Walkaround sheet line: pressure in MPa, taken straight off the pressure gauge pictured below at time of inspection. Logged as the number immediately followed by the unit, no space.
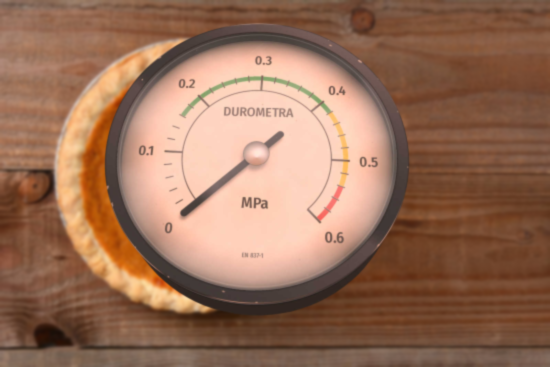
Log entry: 0MPa
